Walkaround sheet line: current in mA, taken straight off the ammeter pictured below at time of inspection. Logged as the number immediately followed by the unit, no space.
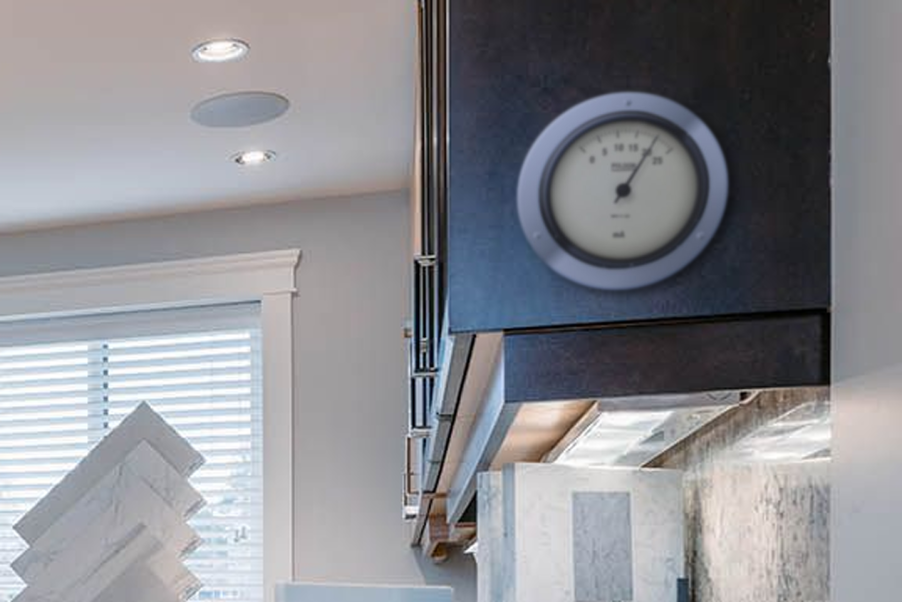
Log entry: 20mA
